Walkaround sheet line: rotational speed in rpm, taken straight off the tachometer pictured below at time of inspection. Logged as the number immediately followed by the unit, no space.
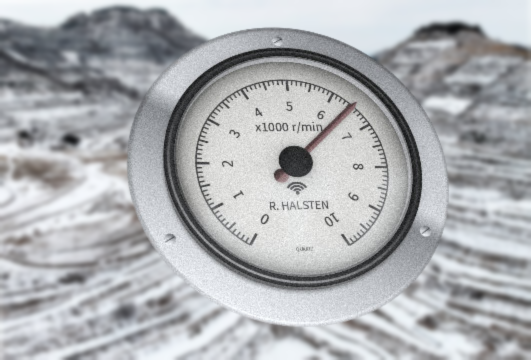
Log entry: 6500rpm
